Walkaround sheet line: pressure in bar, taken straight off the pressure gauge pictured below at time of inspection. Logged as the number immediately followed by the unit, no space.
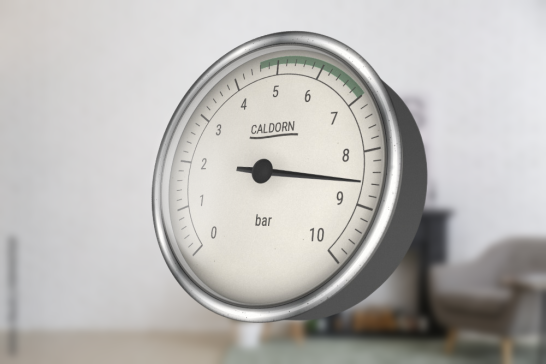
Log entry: 8.6bar
